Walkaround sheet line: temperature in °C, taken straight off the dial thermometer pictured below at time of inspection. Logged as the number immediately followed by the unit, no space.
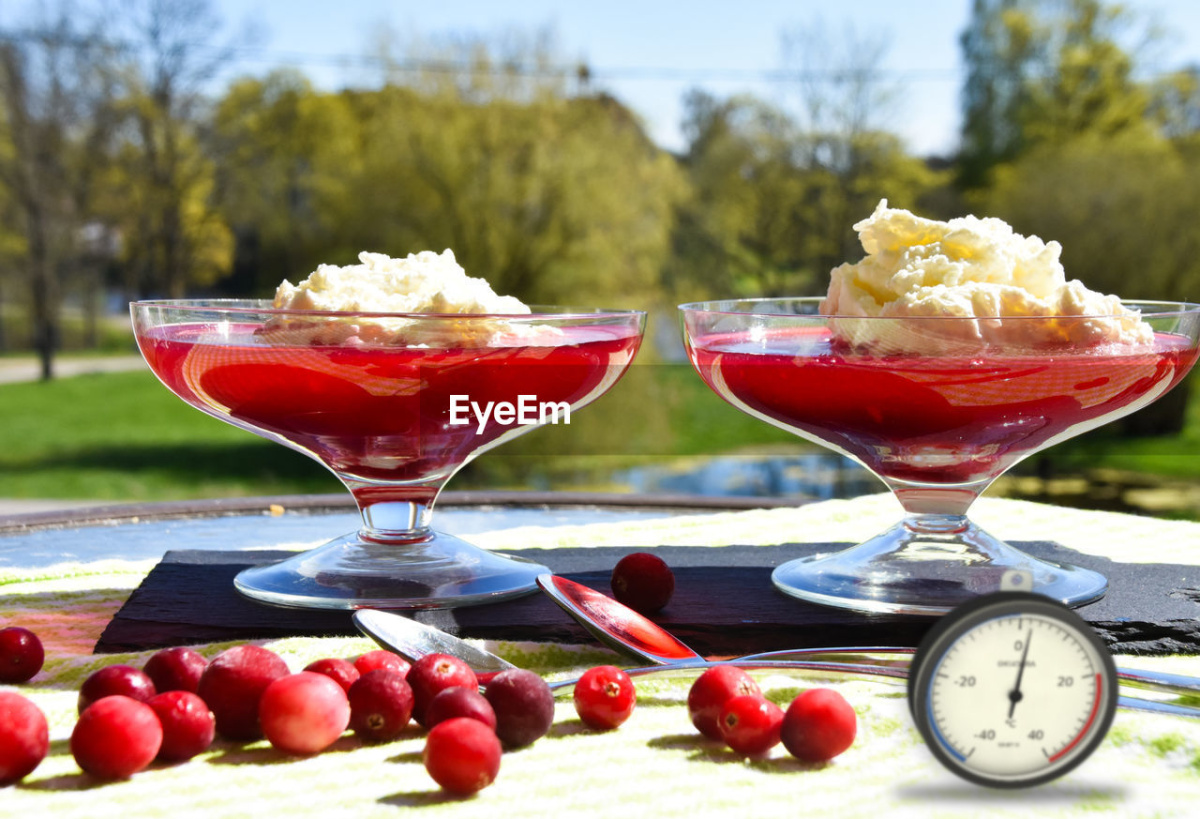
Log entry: 2°C
